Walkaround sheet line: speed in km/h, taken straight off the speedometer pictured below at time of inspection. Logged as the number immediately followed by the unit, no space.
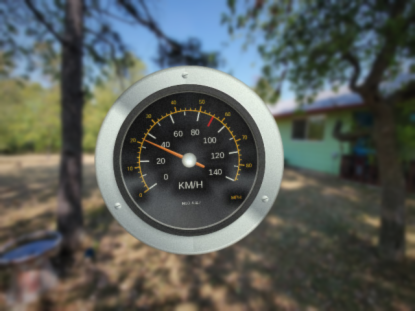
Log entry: 35km/h
